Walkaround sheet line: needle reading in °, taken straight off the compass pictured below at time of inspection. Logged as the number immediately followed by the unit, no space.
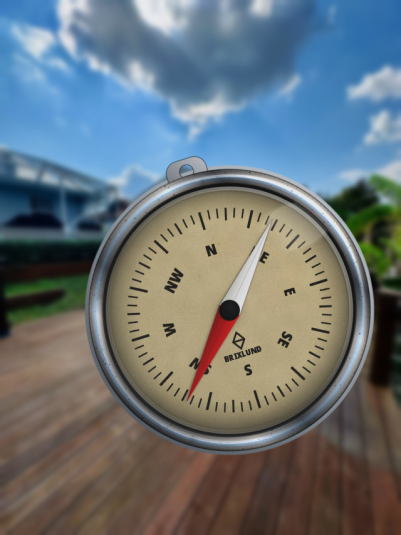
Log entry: 222.5°
